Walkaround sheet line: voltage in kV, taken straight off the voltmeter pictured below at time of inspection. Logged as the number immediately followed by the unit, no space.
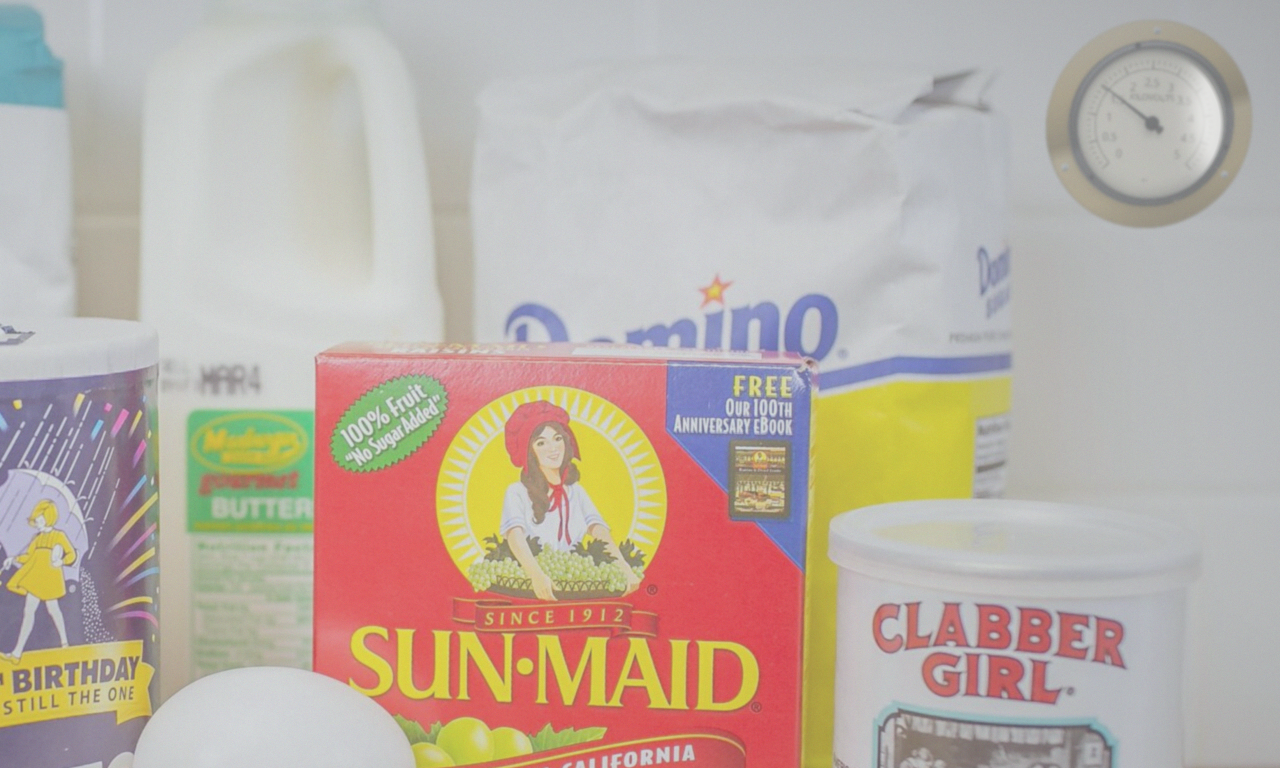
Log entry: 1.5kV
